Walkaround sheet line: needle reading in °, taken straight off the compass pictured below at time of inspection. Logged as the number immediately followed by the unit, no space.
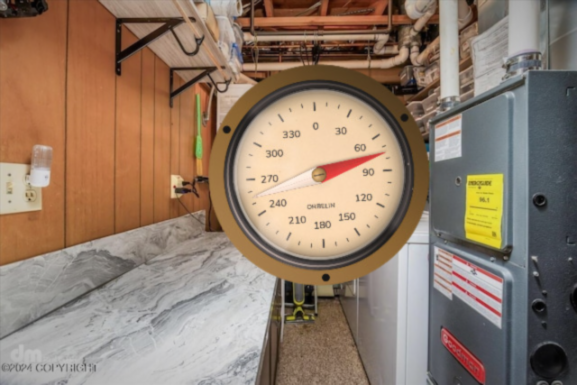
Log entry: 75°
